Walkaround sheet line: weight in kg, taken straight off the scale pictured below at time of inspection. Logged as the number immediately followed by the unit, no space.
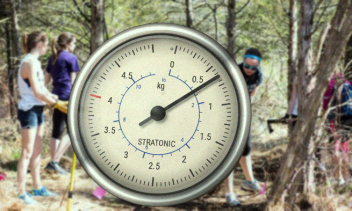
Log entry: 0.65kg
